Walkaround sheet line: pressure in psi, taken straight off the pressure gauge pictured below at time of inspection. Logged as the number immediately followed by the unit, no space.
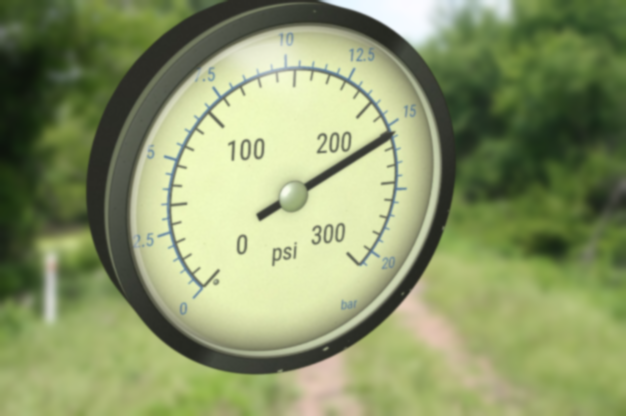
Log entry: 220psi
